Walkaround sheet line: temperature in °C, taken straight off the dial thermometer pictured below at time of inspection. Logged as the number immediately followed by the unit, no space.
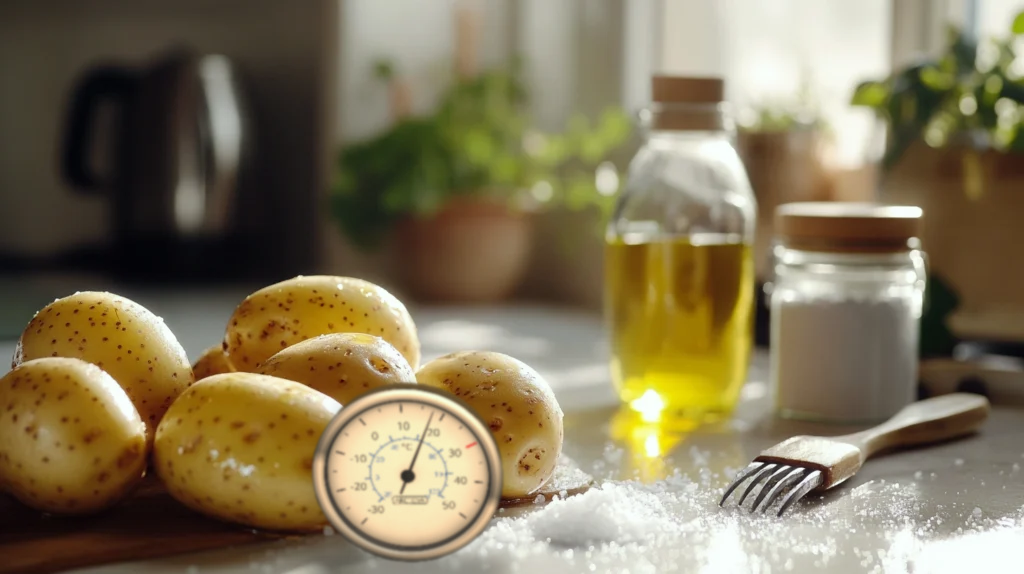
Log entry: 17.5°C
